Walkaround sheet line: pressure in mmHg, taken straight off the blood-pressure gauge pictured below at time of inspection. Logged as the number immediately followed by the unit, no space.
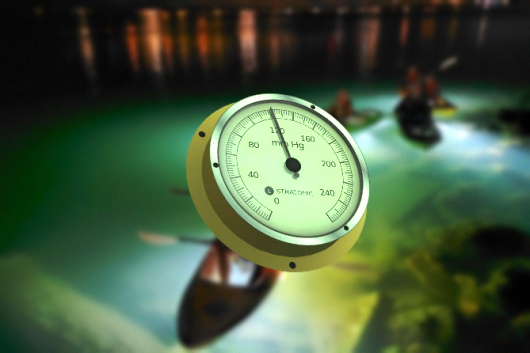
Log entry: 120mmHg
